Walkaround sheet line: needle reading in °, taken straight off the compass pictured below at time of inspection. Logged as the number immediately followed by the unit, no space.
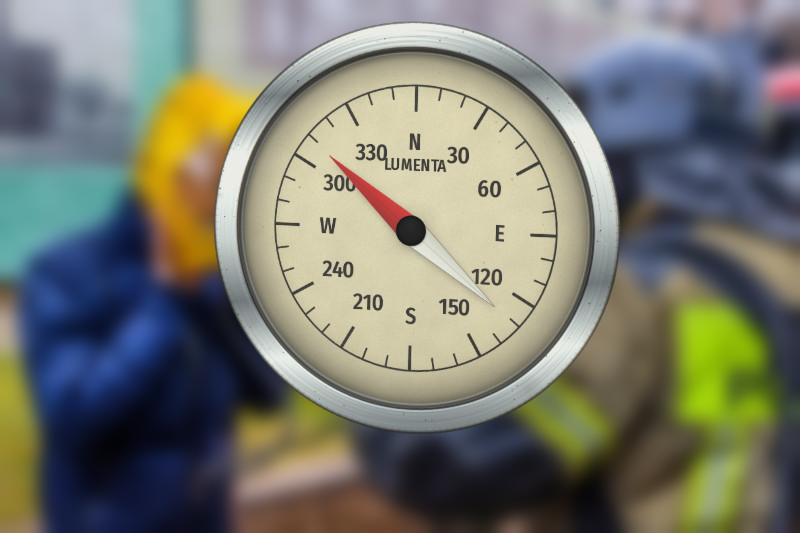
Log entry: 310°
